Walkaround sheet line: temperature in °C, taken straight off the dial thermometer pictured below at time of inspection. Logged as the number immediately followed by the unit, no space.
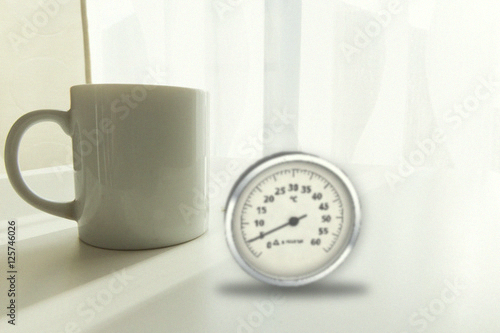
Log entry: 5°C
